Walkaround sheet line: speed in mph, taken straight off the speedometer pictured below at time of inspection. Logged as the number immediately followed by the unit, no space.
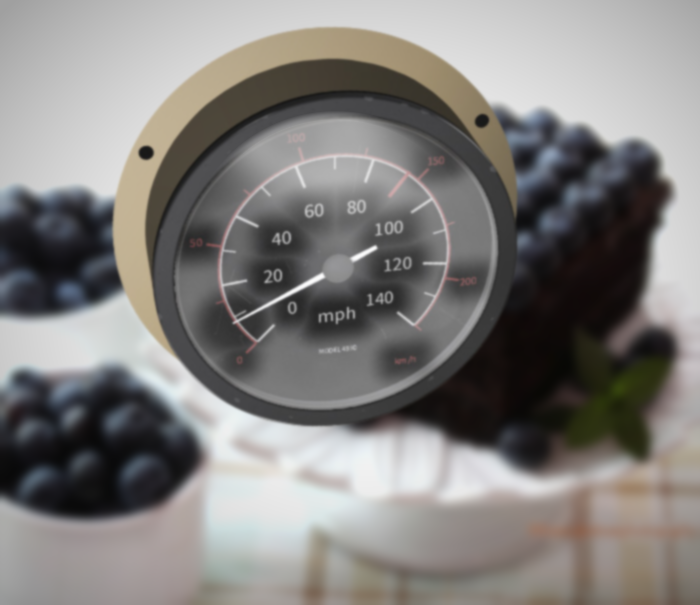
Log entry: 10mph
